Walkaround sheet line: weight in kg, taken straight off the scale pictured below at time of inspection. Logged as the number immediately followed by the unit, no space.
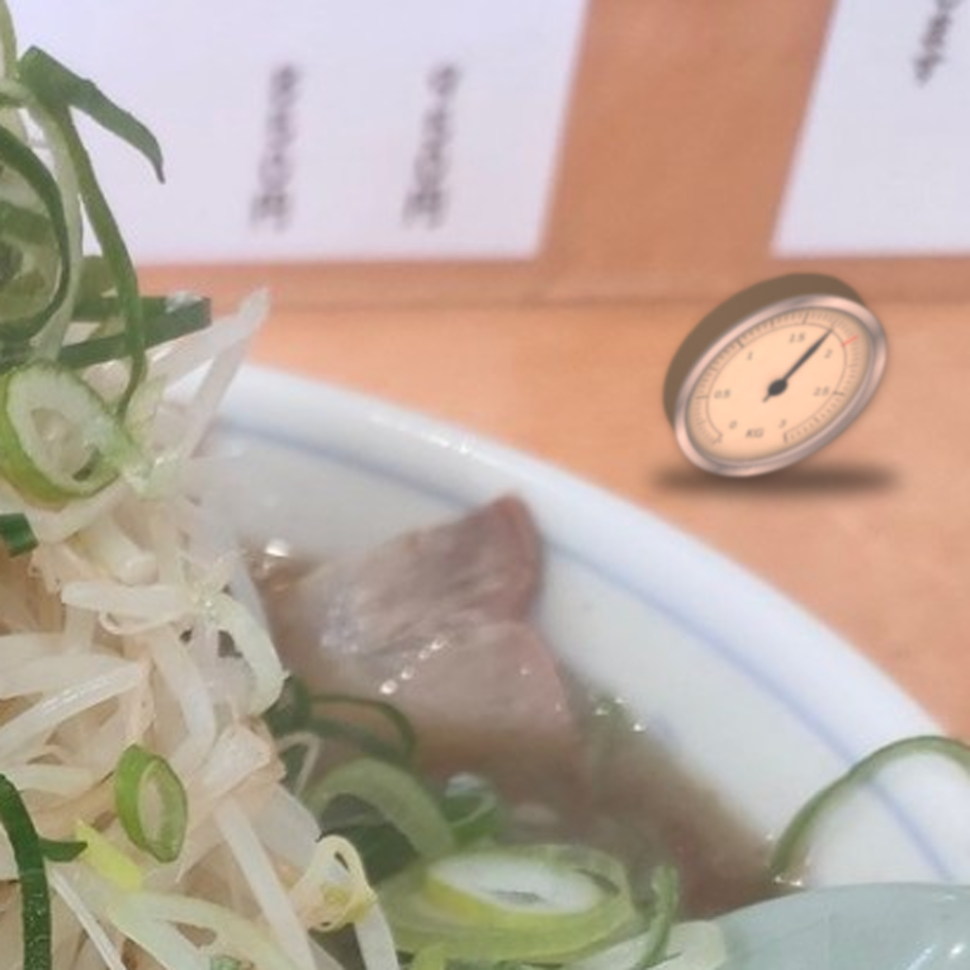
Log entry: 1.75kg
